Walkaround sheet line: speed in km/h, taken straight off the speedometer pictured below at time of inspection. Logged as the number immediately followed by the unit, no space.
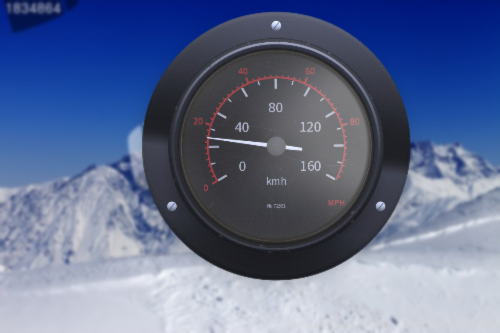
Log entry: 25km/h
